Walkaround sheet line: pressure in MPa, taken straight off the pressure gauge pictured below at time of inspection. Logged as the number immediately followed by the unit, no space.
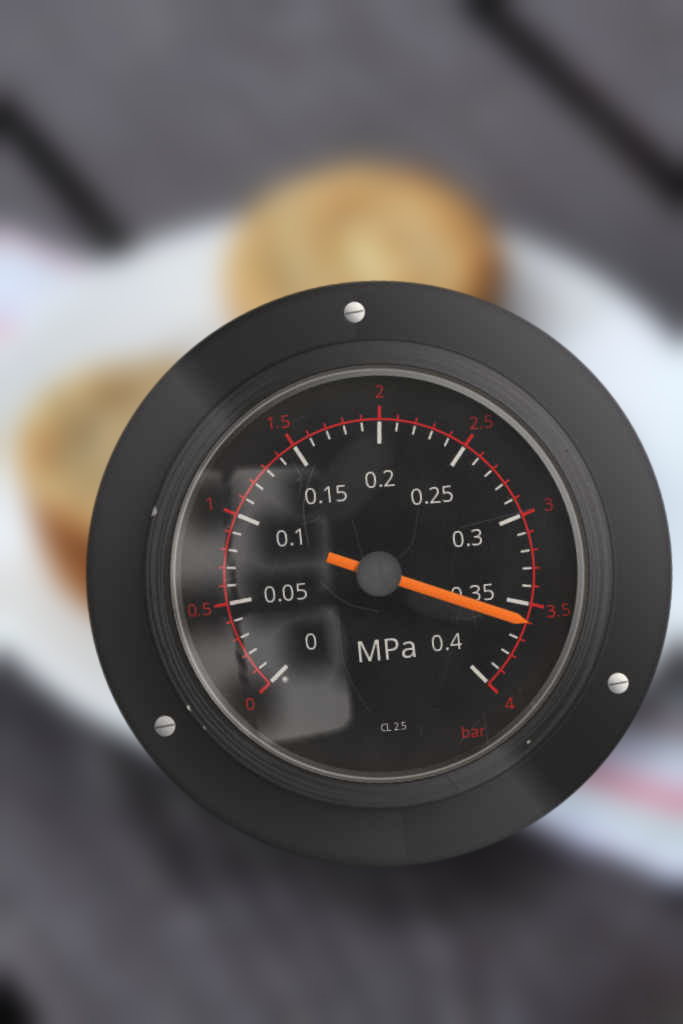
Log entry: 0.36MPa
